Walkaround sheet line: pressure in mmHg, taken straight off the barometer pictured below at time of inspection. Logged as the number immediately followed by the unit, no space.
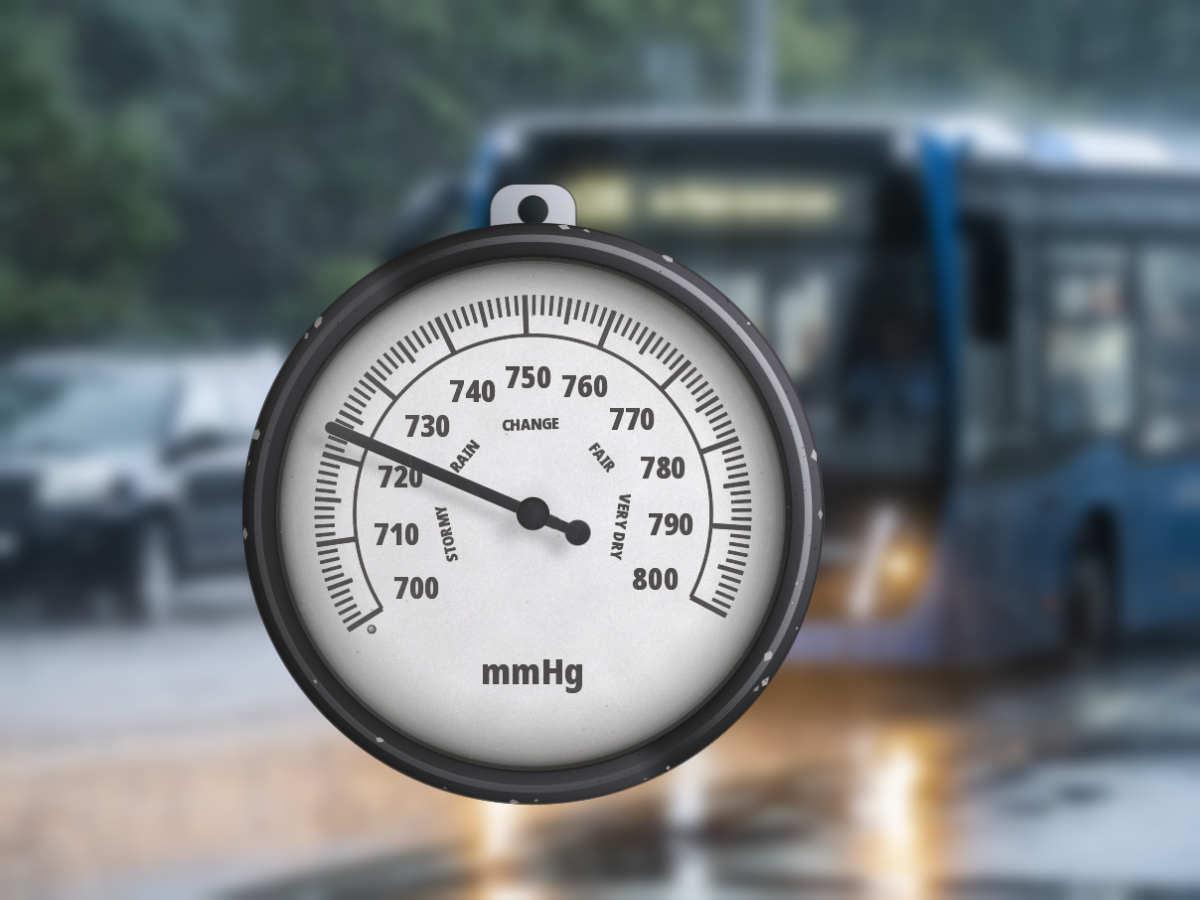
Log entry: 723mmHg
